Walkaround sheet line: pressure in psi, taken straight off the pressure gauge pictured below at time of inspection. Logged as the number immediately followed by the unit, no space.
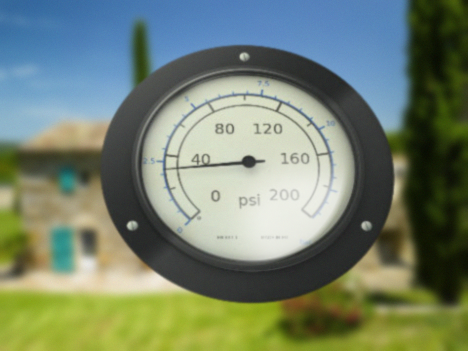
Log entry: 30psi
